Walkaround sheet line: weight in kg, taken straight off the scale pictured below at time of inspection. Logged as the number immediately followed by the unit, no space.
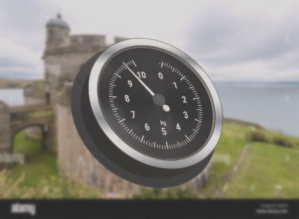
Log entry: 9.5kg
